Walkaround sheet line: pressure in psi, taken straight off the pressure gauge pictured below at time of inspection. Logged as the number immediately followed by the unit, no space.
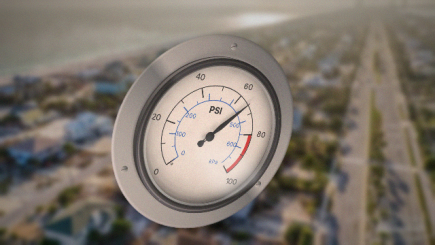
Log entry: 65psi
